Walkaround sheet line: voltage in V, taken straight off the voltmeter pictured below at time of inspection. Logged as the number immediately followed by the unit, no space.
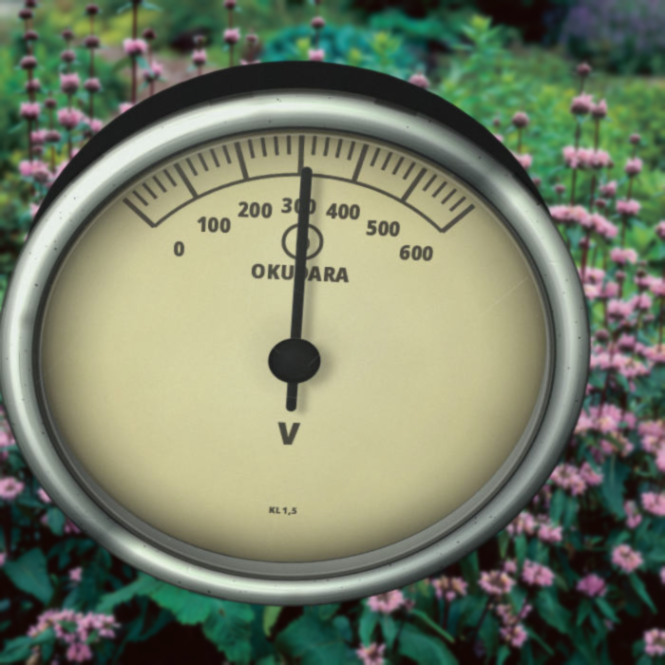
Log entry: 310V
